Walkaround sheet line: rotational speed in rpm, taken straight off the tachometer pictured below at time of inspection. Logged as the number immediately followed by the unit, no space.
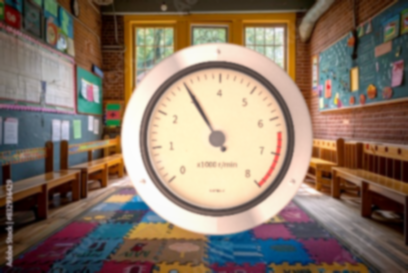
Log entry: 3000rpm
